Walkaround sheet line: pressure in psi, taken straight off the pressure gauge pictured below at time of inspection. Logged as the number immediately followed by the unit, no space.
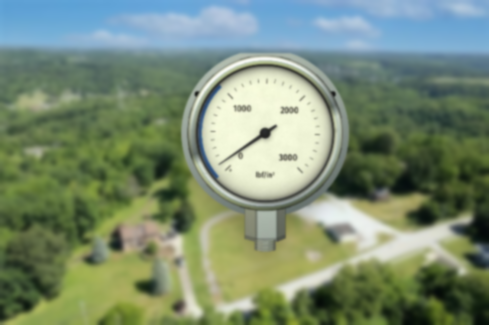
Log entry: 100psi
